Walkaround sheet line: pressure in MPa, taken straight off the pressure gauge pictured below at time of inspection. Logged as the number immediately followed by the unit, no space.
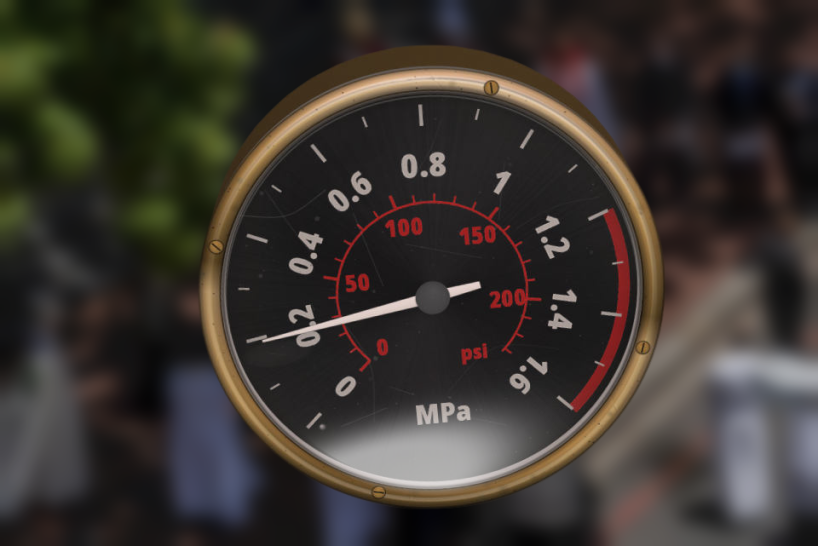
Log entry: 0.2MPa
